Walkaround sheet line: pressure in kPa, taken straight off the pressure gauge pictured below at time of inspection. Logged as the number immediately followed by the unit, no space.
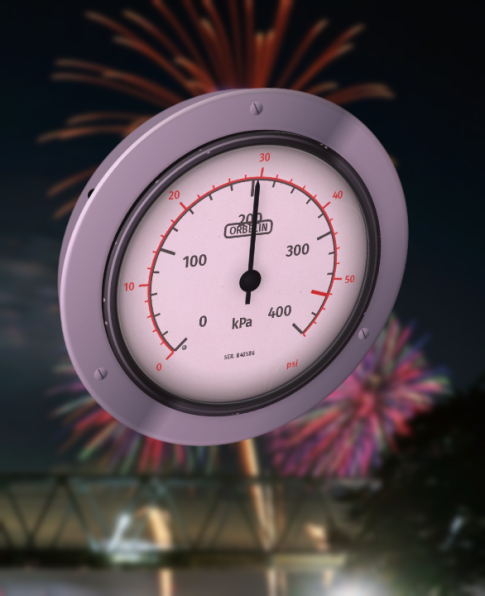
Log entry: 200kPa
